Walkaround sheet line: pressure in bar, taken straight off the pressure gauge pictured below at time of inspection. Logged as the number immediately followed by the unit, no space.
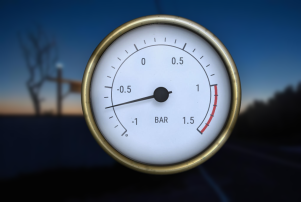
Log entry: -0.7bar
